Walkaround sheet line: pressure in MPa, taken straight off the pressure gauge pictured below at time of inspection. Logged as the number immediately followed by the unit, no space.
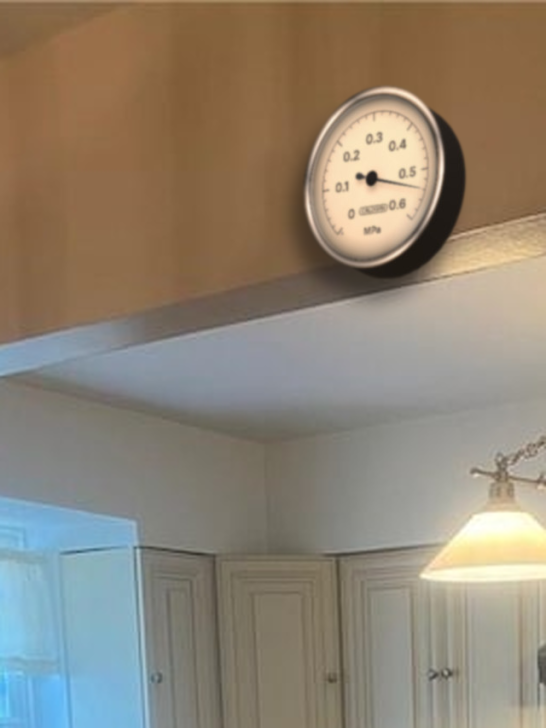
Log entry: 0.54MPa
